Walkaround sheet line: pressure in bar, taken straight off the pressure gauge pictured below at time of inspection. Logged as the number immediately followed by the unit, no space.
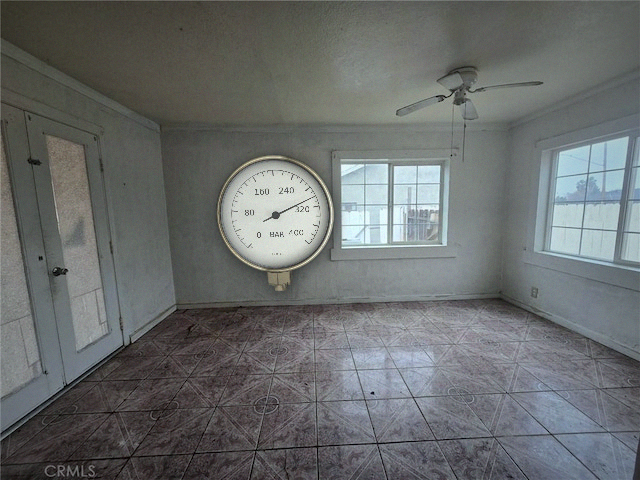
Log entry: 300bar
